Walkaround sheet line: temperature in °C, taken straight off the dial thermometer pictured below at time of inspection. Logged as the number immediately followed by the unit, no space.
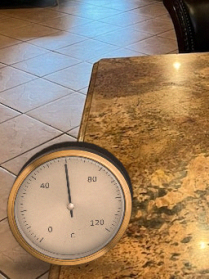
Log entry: 60°C
